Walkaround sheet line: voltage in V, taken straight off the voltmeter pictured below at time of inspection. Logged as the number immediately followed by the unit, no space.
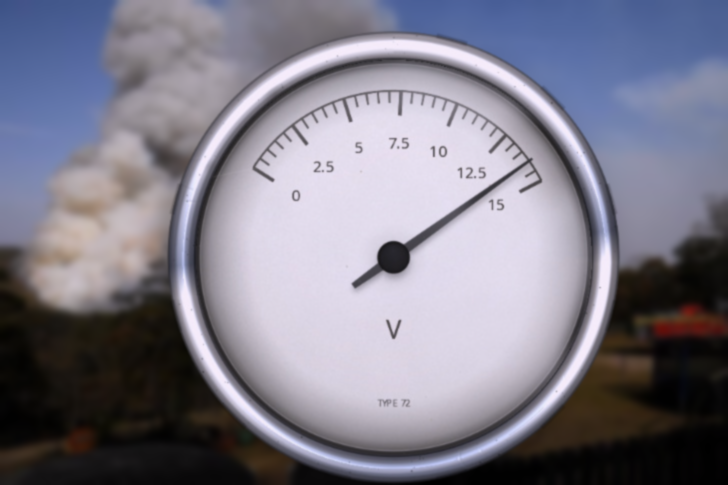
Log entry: 14V
